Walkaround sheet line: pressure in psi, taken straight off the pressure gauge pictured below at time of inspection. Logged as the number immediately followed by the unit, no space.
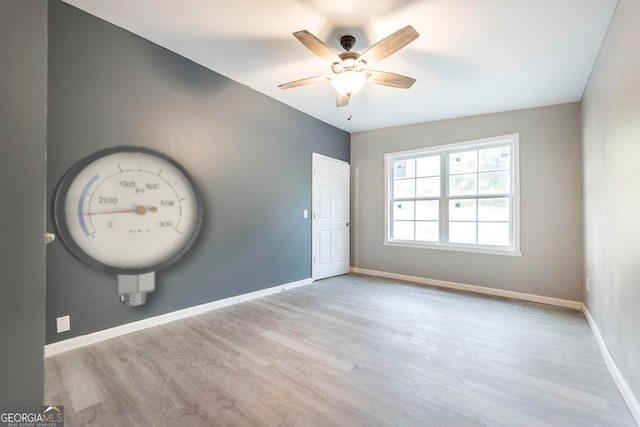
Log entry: 1000psi
